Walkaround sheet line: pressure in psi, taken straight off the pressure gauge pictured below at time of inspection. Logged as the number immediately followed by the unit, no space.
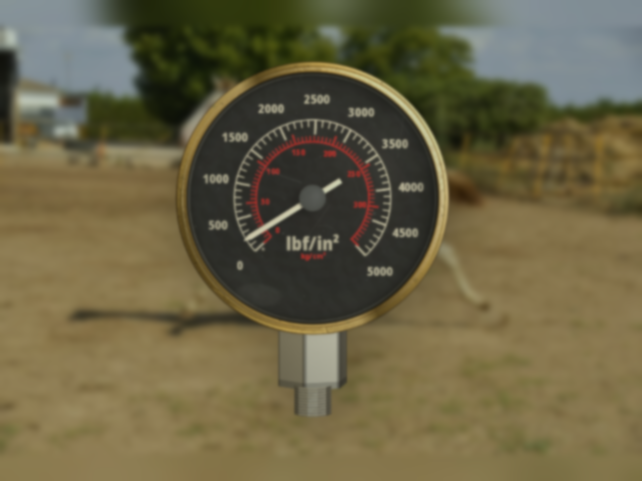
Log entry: 200psi
